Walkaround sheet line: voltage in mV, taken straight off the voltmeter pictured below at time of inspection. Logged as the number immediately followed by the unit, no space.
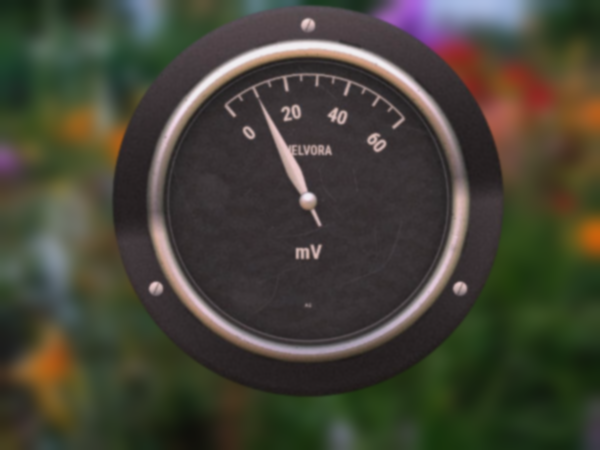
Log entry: 10mV
